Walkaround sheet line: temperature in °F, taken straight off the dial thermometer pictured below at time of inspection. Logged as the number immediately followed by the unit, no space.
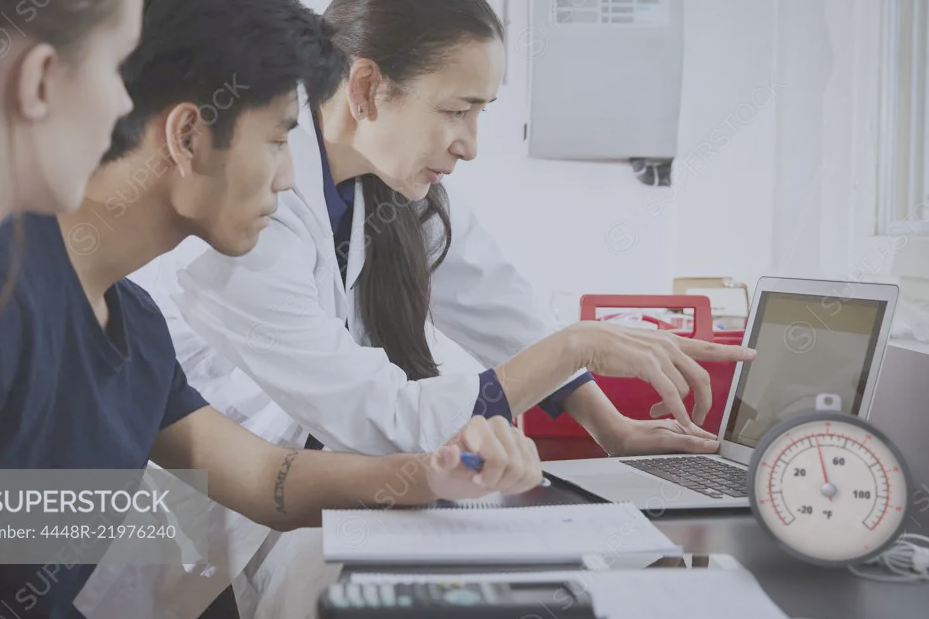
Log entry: 44°F
